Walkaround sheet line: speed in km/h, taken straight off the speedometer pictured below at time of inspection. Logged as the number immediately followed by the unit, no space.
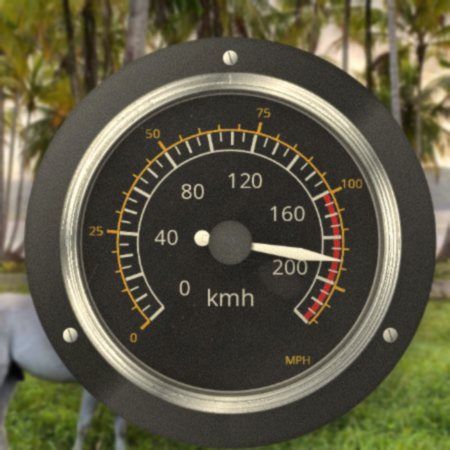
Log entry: 190km/h
